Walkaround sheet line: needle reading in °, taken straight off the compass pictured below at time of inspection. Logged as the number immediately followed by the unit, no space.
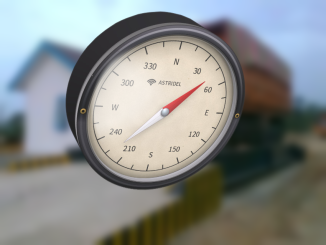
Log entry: 45°
